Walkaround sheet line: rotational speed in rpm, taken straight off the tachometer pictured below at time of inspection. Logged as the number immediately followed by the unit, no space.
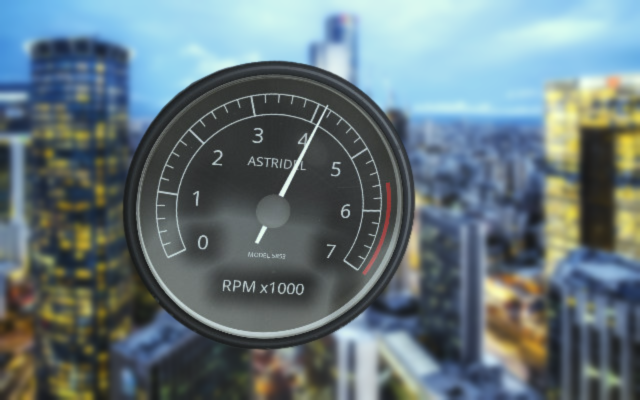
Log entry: 4100rpm
